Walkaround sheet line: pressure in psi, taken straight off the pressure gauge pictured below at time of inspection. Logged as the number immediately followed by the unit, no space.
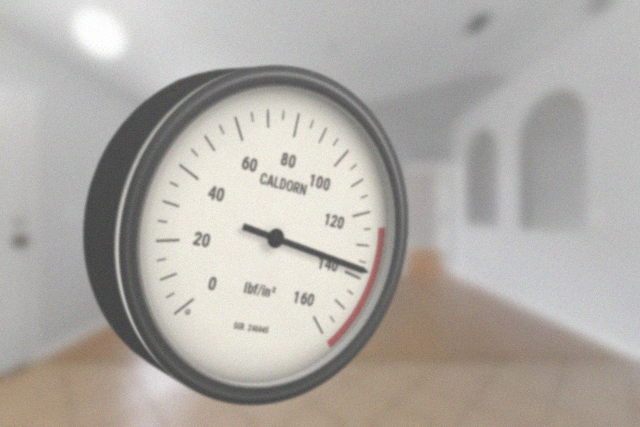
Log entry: 137.5psi
